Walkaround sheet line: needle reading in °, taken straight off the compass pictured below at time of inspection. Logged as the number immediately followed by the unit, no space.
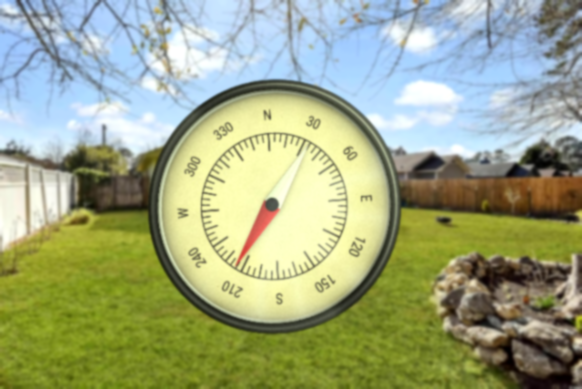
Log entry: 215°
